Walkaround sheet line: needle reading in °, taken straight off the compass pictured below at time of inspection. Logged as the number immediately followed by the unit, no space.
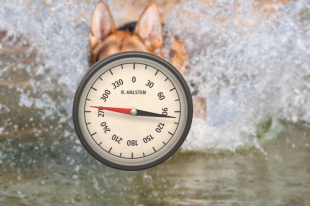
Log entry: 277.5°
